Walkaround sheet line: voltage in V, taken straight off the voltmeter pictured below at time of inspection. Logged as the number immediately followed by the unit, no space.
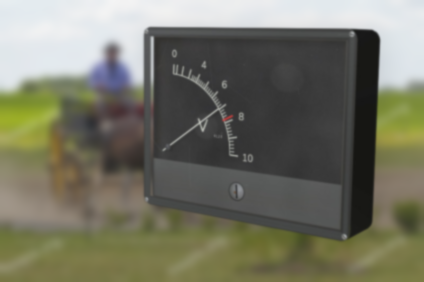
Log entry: 7V
